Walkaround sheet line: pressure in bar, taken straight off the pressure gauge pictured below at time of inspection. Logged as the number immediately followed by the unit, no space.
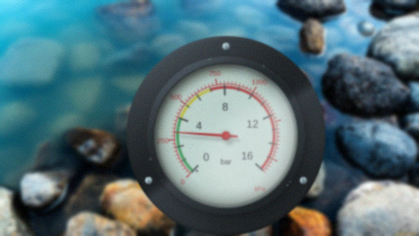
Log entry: 3bar
